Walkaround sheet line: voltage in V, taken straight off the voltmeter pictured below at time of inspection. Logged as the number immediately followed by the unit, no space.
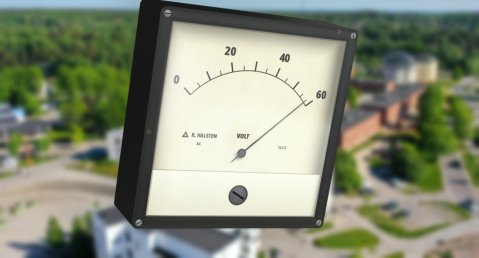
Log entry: 57.5V
